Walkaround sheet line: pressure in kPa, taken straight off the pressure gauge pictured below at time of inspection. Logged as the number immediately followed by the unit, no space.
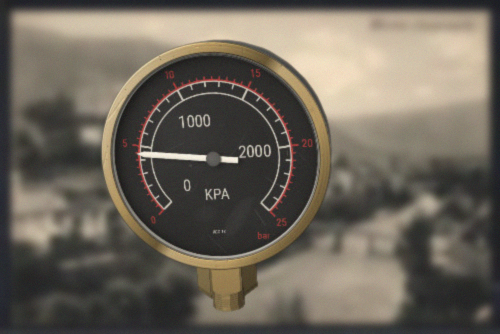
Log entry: 450kPa
